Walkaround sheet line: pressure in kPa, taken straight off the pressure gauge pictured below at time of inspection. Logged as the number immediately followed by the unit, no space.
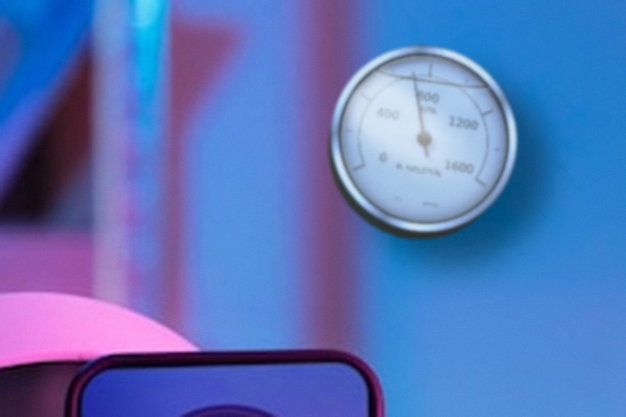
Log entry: 700kPa
